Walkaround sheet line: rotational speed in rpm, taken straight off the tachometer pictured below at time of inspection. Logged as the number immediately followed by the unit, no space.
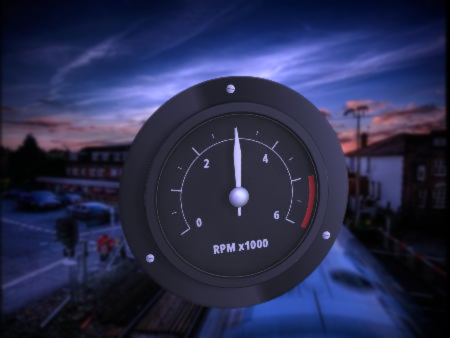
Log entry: 3000rpm
